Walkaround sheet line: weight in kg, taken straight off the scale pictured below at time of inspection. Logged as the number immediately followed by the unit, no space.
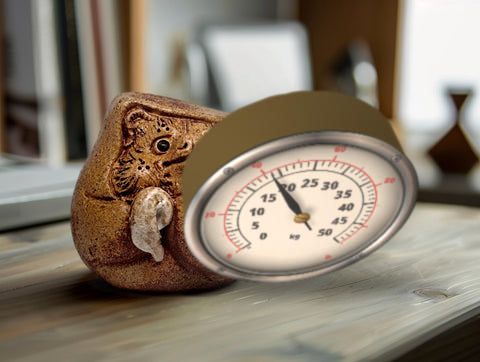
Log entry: 19kg
